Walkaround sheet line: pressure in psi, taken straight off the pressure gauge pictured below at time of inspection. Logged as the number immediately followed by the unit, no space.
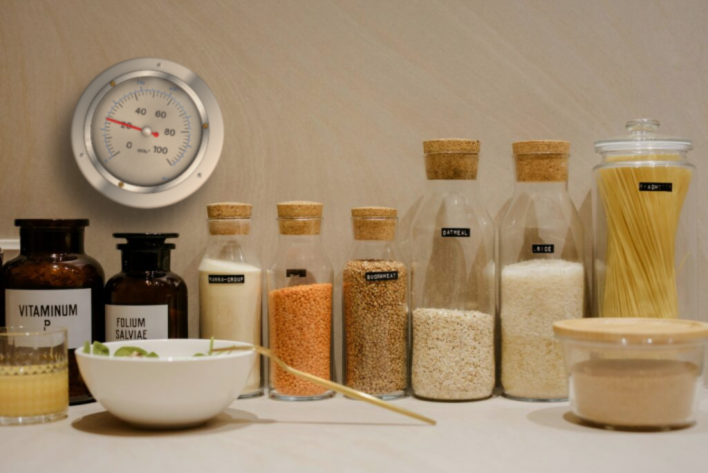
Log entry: 20psi
